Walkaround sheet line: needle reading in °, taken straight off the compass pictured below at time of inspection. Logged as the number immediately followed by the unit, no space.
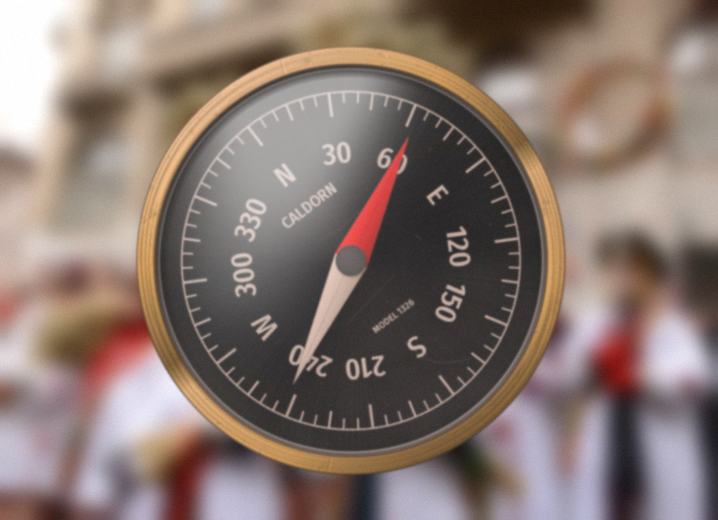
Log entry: 62.5°
